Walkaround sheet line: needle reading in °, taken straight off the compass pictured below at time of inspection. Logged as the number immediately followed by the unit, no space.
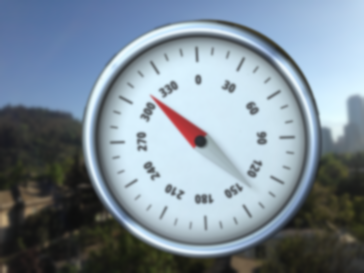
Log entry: 315°
